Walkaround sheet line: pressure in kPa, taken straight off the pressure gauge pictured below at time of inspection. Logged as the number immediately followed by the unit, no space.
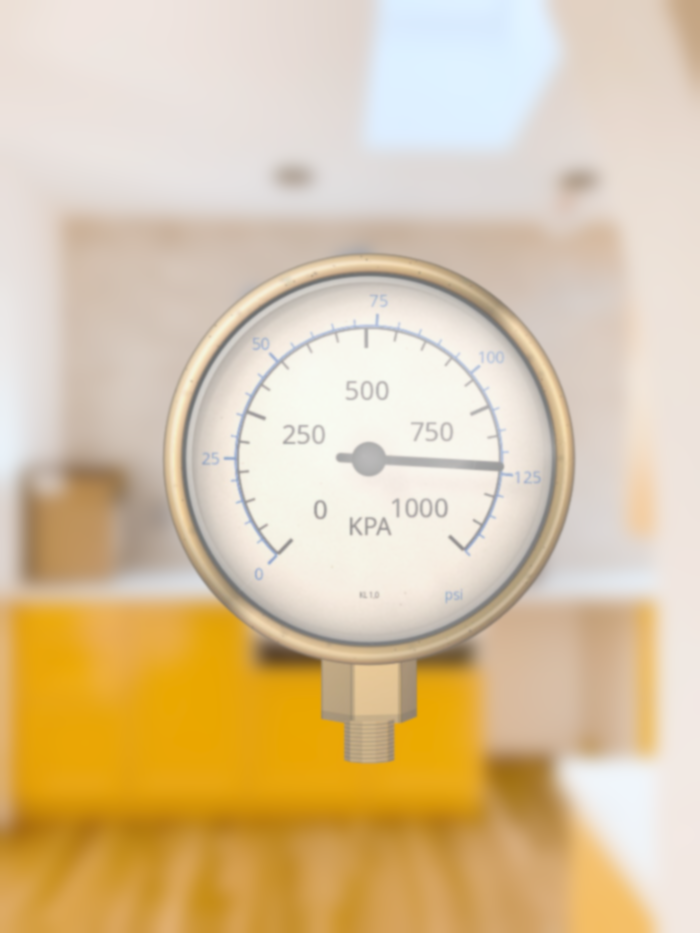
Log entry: 850kPa
